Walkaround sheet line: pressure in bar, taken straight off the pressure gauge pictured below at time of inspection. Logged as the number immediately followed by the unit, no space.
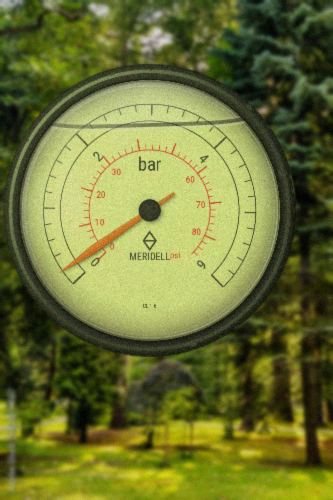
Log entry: 0.2bar
